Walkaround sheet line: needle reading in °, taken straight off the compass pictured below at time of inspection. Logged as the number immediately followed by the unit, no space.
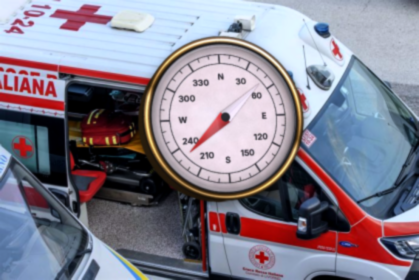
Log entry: 230°
